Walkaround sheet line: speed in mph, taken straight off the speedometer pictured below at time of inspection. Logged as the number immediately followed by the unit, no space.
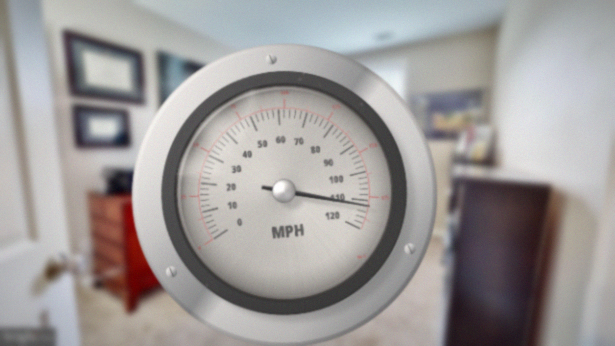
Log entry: 112mph
